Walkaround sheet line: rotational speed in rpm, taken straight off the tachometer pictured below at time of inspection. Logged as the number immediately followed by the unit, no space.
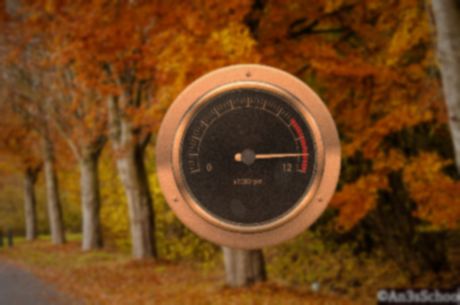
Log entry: 11000rpm
